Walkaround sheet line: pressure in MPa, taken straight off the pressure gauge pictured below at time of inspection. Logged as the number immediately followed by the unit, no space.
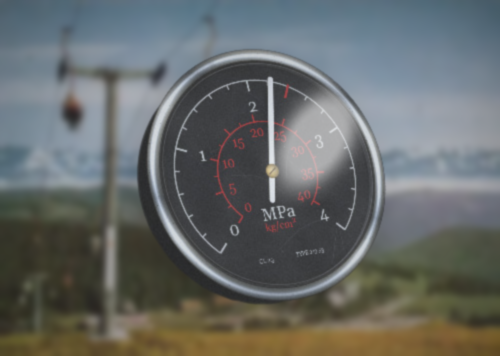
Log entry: 2.2MPa
